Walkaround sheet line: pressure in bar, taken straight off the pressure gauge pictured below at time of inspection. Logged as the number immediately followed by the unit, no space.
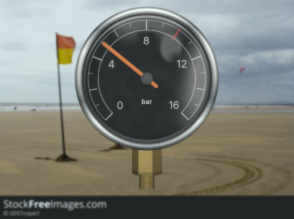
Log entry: 5bar
